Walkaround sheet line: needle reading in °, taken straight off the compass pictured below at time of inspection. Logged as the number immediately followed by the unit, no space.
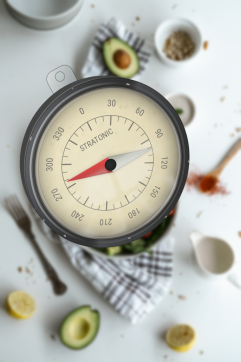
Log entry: 280°
